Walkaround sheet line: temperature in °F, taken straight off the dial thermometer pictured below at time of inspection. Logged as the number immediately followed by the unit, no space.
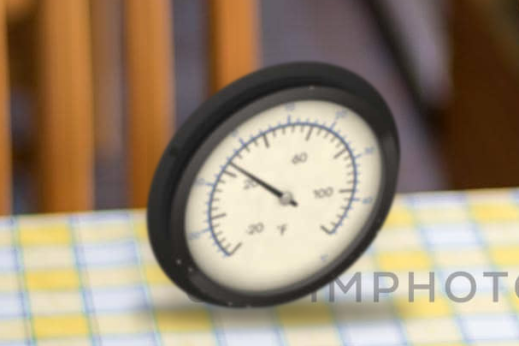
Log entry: 24°F
